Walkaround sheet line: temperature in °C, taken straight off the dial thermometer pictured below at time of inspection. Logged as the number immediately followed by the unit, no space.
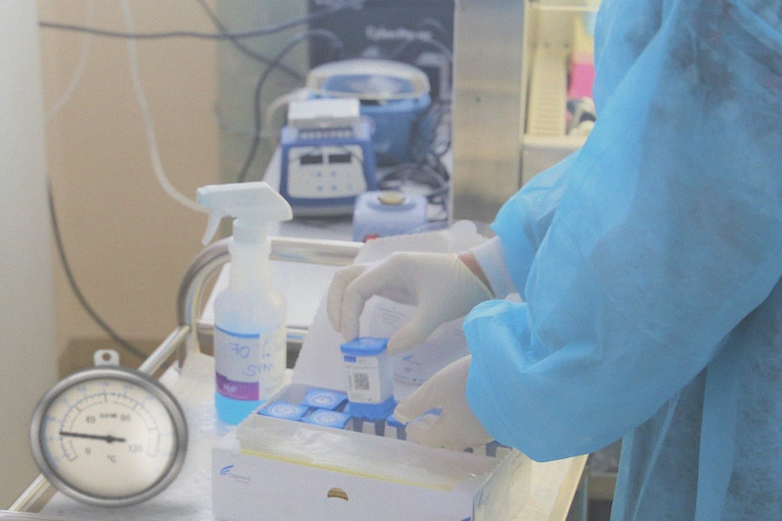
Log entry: 20°C
